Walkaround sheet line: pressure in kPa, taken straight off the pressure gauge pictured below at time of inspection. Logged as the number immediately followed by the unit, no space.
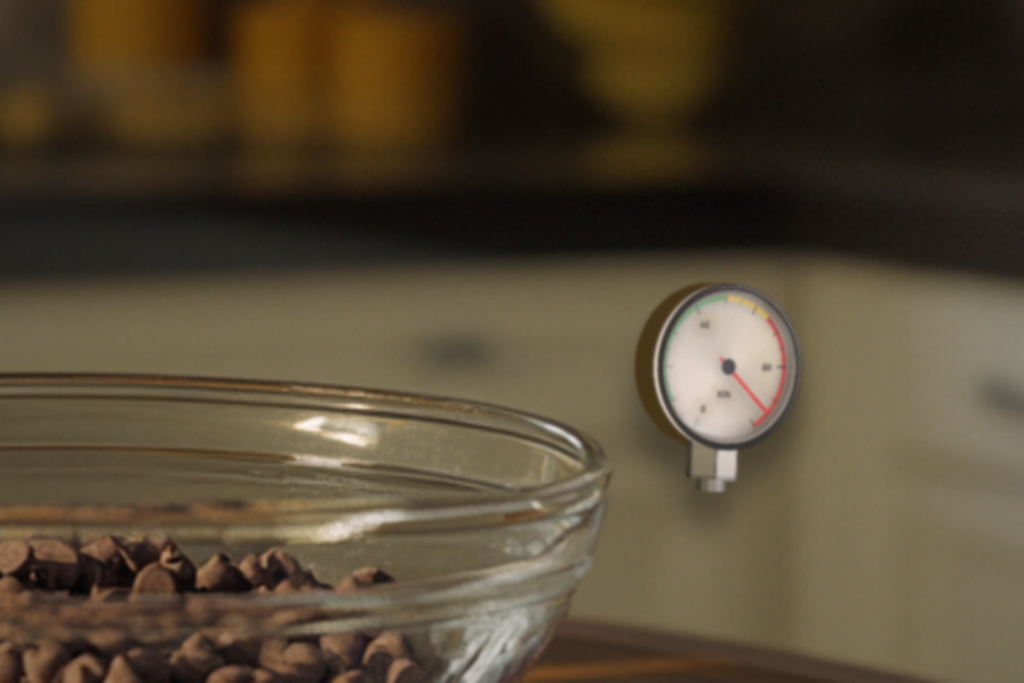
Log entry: 95kPa
